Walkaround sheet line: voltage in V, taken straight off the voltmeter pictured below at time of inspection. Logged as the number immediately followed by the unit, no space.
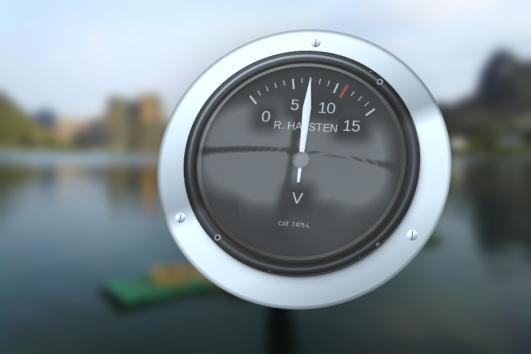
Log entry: 7V
